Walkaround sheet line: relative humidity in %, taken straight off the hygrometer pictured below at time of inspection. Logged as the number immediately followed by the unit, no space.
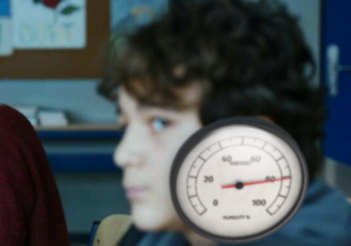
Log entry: 80%
